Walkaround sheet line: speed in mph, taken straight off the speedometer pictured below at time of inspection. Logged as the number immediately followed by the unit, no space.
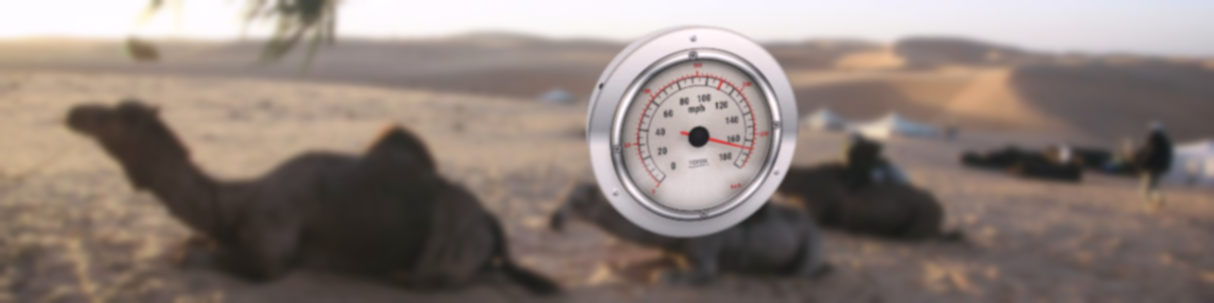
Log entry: 165mph
